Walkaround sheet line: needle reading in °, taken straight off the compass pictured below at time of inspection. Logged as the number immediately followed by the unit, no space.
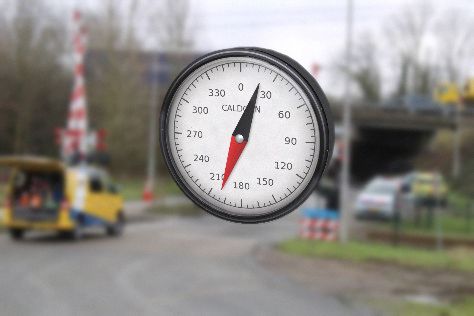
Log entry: 200°
